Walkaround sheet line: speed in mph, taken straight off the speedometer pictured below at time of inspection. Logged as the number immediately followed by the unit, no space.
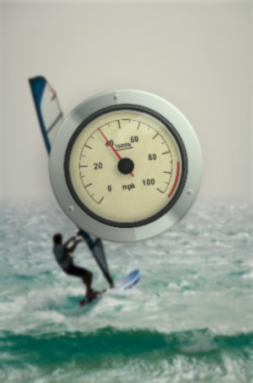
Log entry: 40mph
